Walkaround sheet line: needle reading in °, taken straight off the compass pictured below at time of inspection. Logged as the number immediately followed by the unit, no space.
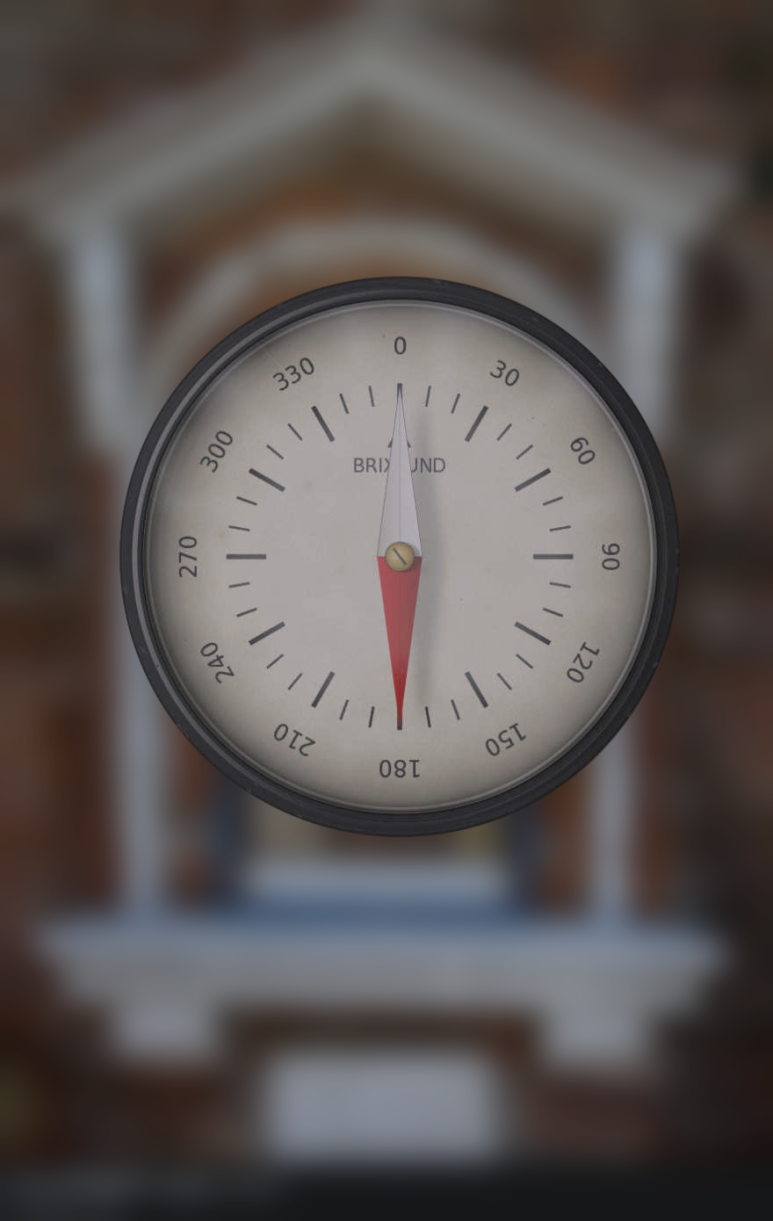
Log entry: 180°
